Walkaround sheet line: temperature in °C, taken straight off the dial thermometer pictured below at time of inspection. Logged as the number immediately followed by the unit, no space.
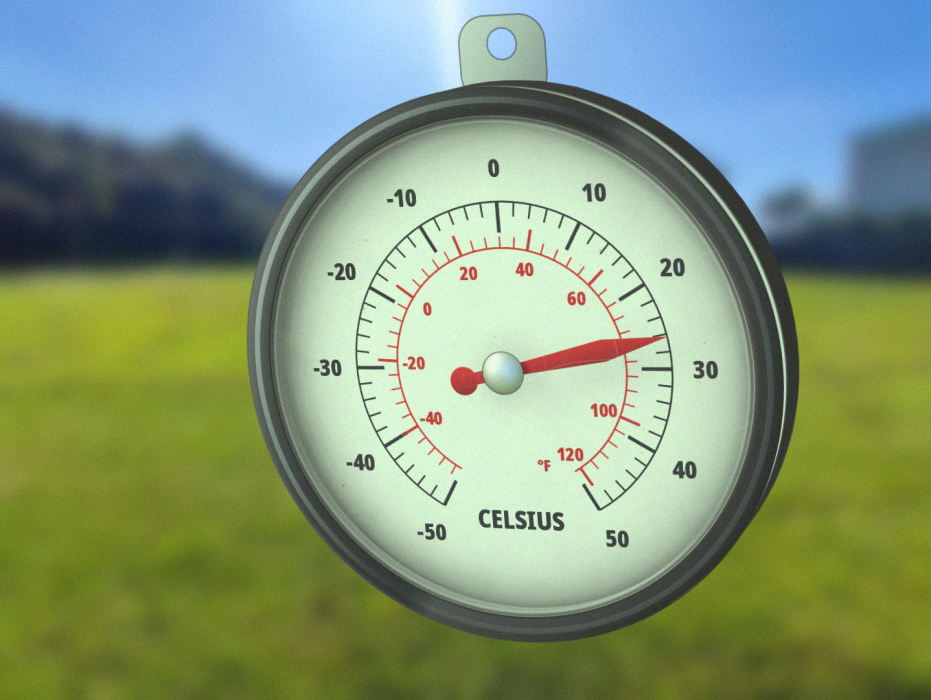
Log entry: 26°C
